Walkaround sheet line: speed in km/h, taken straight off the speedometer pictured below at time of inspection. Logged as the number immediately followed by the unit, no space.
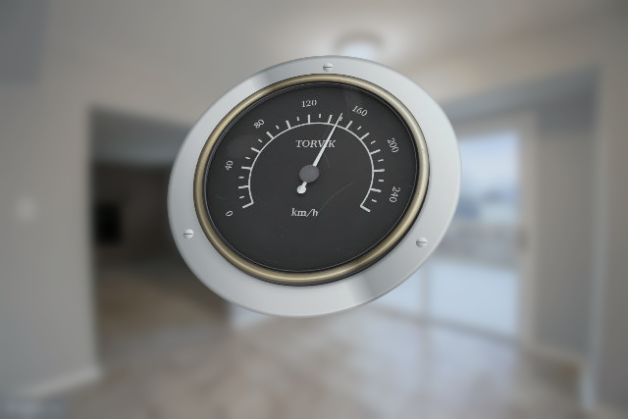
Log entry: 150km/h
